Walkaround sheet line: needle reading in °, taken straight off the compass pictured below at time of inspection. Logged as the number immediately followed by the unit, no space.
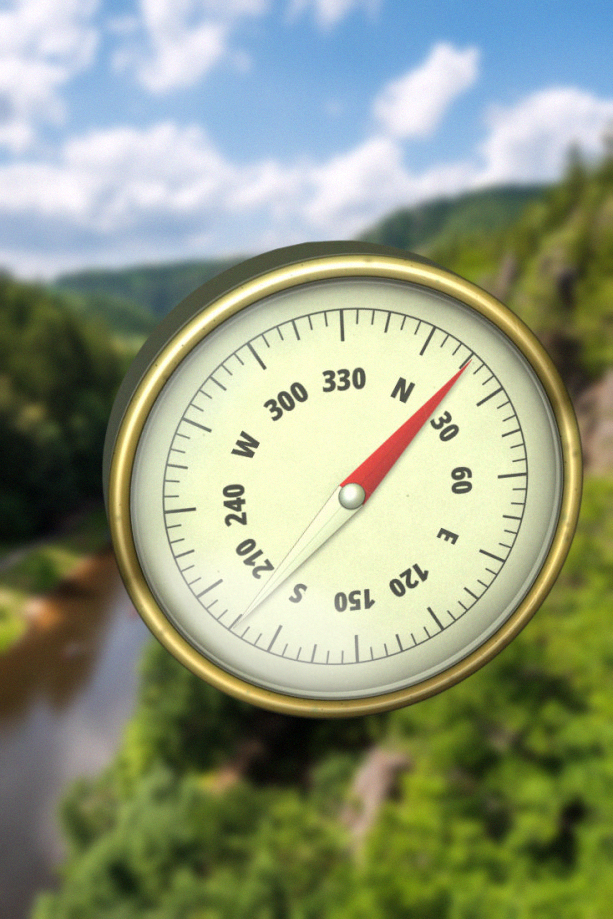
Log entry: 15°
